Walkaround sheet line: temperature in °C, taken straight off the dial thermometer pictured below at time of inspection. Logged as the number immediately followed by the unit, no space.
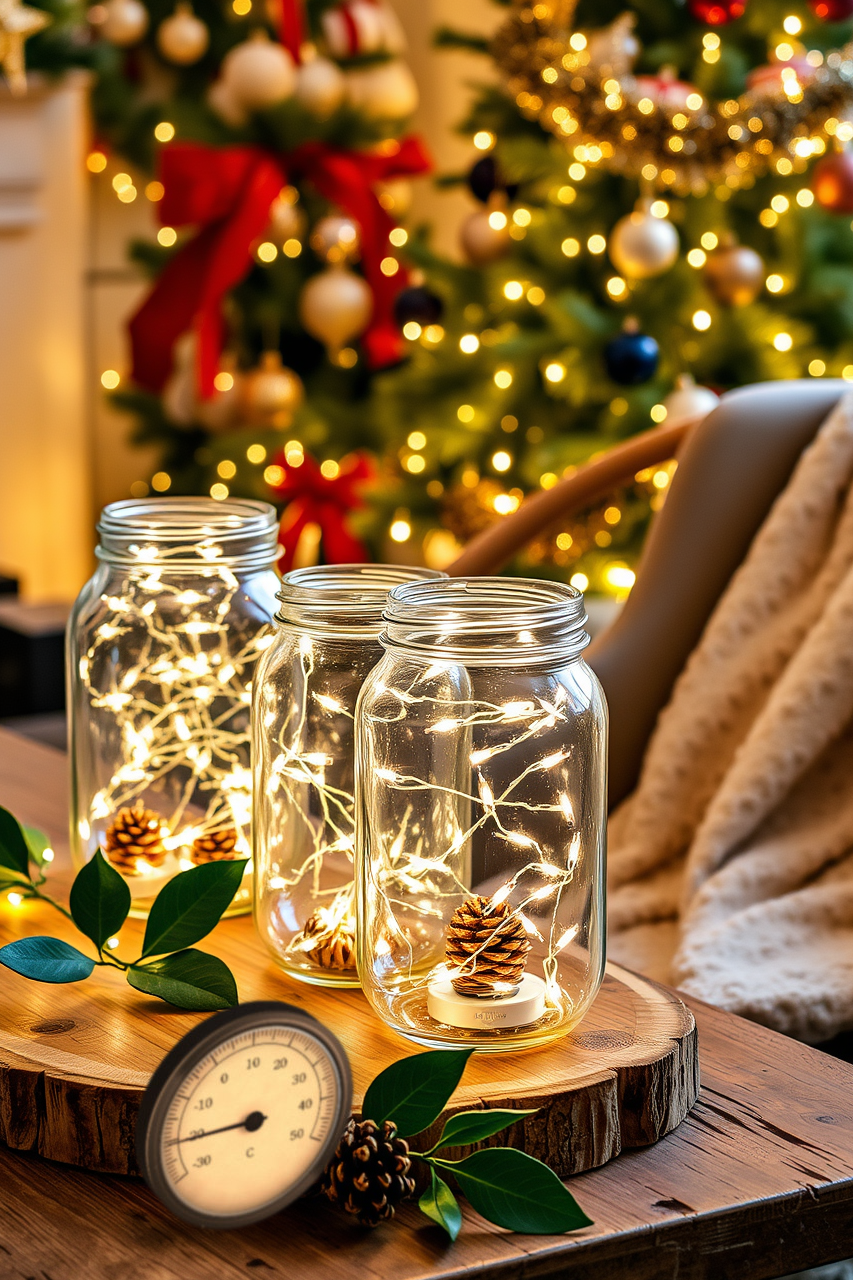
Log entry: -20°C
